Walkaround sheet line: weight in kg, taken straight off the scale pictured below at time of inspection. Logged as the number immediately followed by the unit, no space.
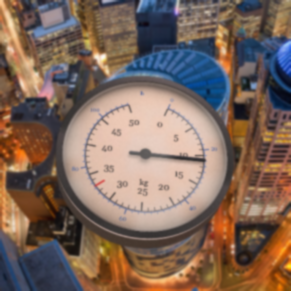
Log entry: 11kg
